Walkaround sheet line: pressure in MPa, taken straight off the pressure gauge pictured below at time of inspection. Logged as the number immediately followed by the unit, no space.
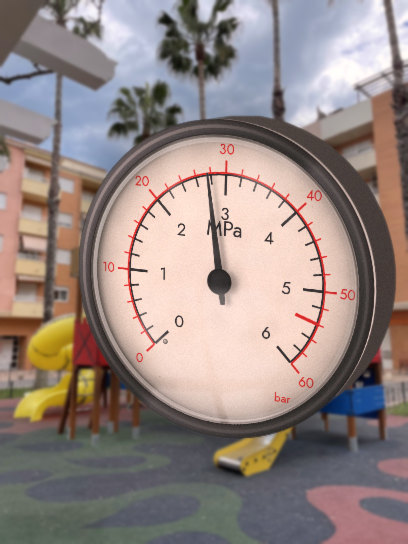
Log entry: 2.8MPa
